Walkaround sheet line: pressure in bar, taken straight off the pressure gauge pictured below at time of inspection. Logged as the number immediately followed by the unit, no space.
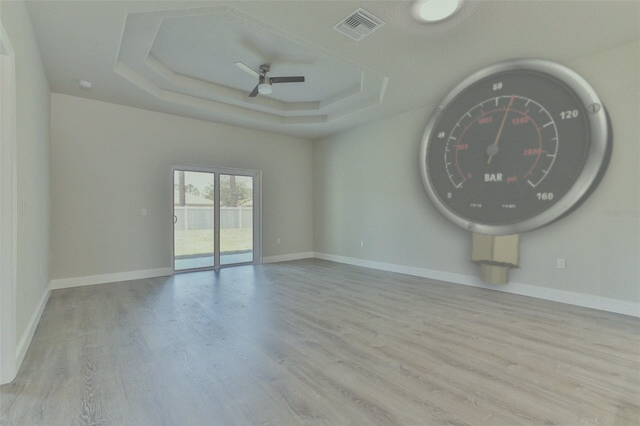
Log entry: 90bar
